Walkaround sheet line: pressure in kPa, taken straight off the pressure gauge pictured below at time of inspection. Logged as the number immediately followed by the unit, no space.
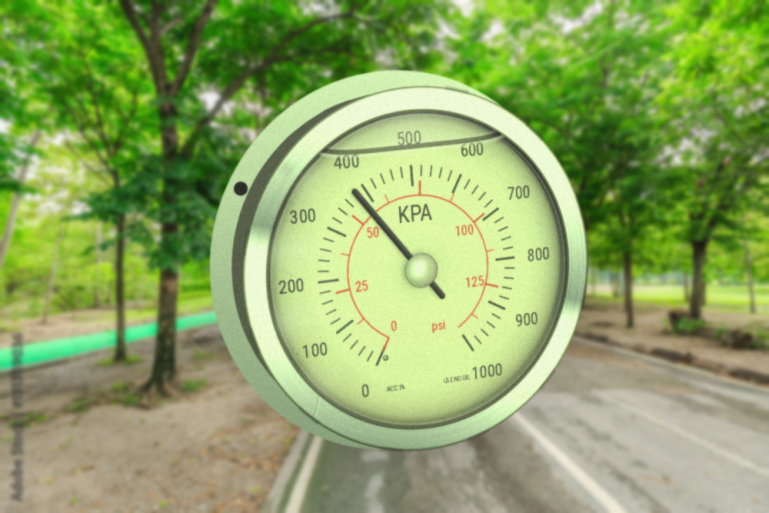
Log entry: 380kPa
